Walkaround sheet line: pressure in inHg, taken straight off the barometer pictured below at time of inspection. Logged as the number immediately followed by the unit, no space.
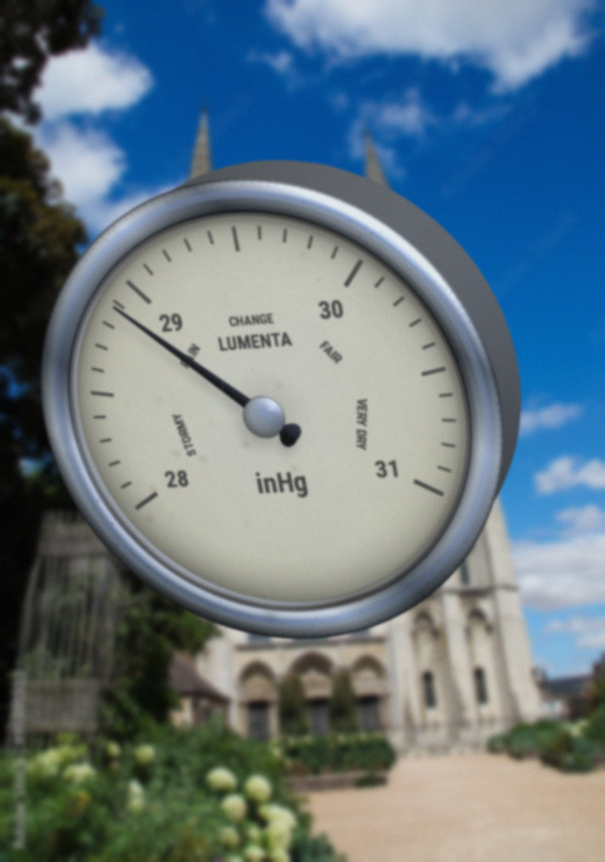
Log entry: 28.9inHg
